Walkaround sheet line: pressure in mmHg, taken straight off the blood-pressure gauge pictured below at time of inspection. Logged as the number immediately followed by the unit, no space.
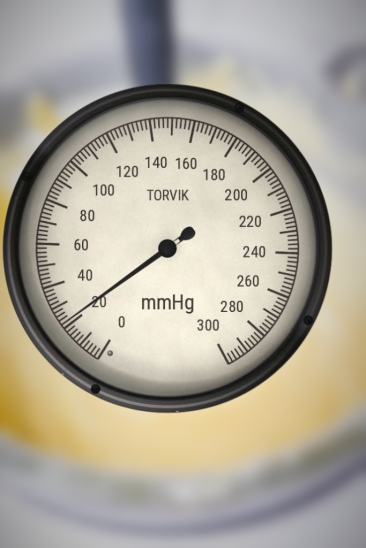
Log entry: 22mmHg
